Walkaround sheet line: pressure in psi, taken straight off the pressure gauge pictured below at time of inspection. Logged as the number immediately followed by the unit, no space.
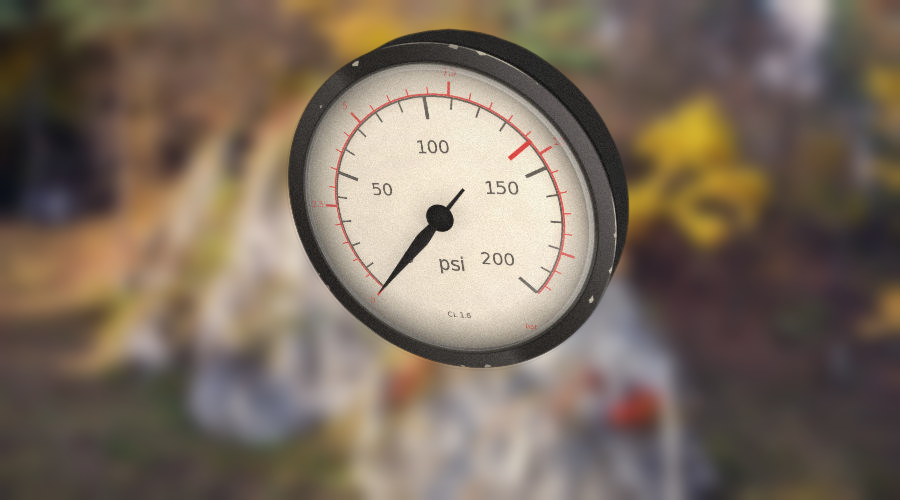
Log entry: 0psi
